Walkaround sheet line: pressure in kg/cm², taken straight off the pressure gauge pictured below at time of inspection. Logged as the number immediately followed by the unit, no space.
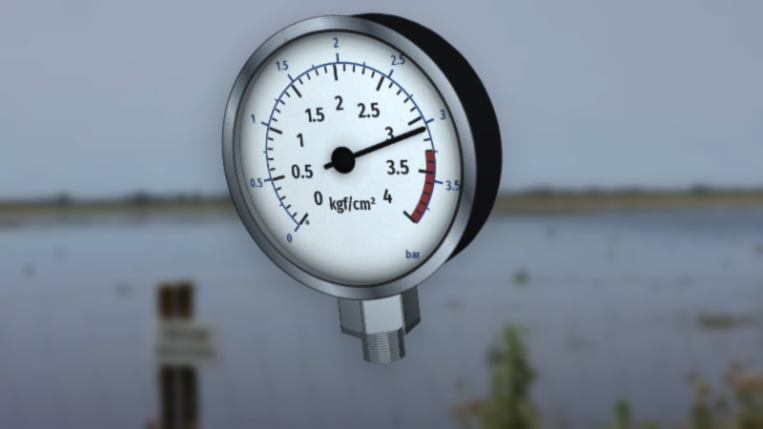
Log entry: 3.1kg/cm²
